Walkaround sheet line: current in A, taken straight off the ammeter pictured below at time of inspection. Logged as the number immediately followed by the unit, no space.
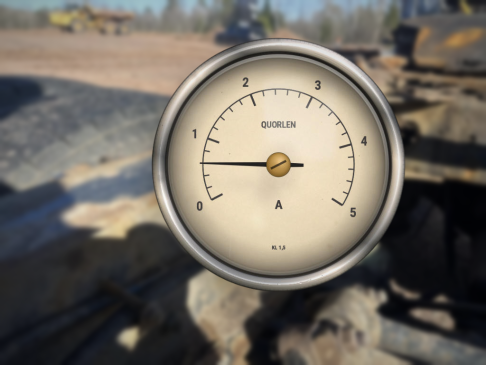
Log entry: 0.6A
